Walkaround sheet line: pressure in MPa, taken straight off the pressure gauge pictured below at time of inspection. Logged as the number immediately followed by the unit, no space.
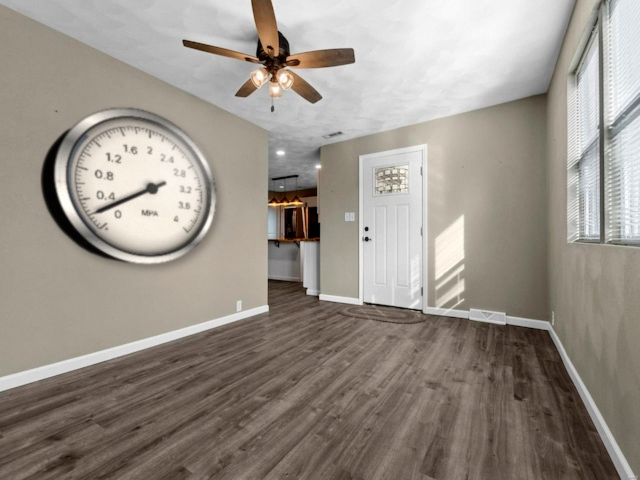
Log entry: 0.2MPa
